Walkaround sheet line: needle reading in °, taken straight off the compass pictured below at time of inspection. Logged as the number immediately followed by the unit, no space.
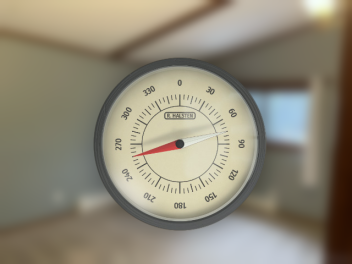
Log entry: 255°
